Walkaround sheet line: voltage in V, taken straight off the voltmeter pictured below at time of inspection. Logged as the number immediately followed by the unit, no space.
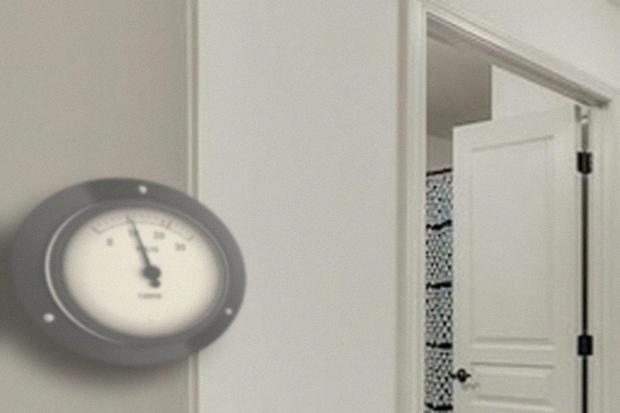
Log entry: 10V
